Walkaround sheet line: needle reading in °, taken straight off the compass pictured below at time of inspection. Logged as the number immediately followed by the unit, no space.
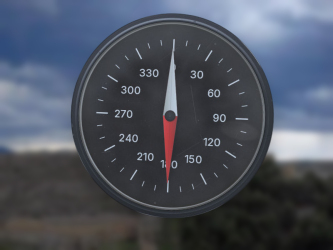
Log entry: 180°
